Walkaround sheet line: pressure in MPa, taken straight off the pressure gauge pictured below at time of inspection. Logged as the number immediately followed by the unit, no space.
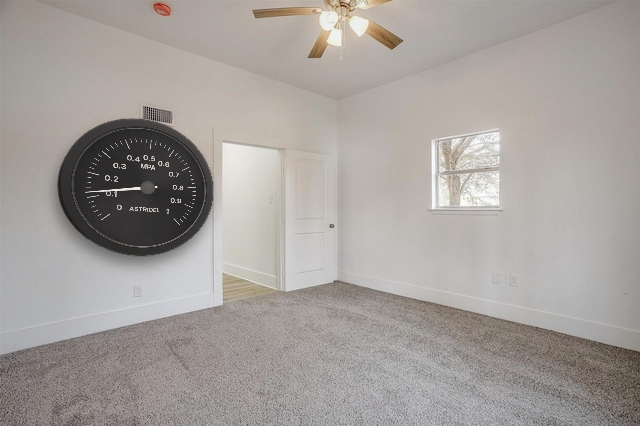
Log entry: 0.12MPa
